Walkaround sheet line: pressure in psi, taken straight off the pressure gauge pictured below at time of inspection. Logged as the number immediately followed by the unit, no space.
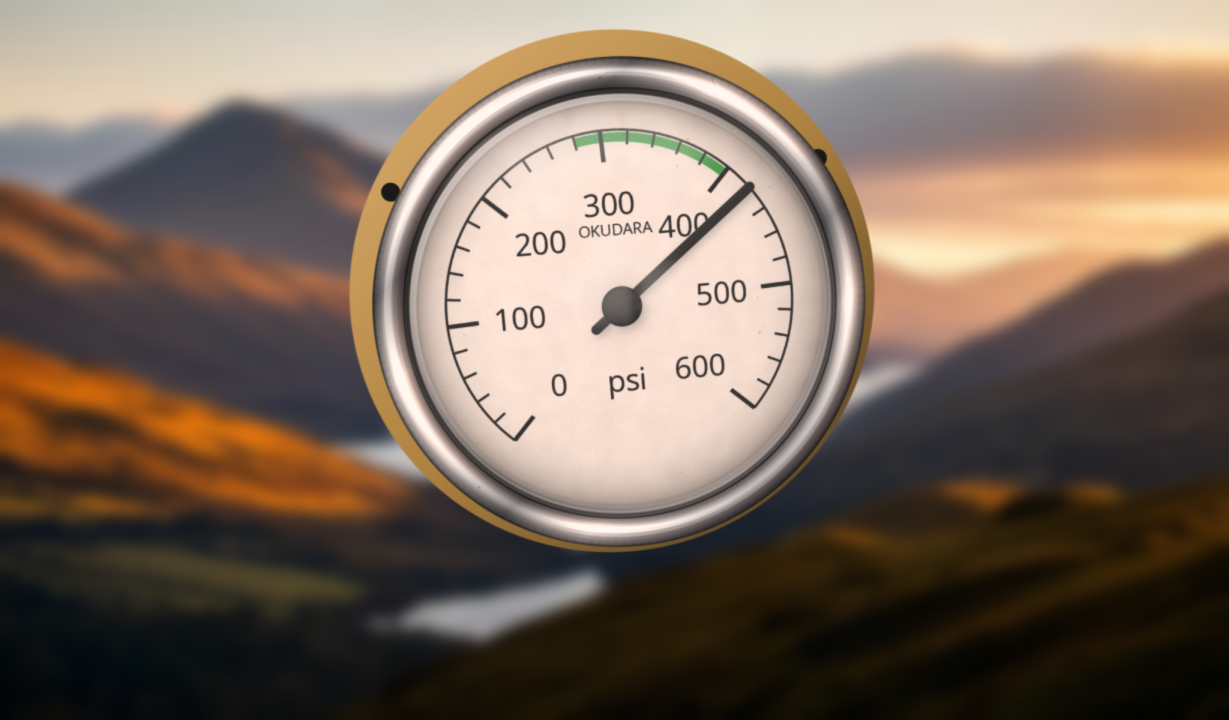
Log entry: 420psi
